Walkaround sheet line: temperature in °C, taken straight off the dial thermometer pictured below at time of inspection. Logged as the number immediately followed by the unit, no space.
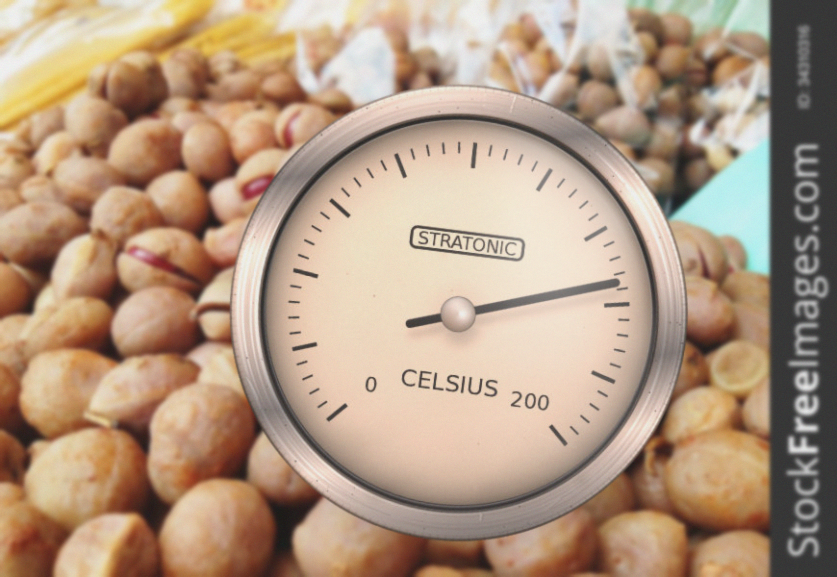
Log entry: 154°C
